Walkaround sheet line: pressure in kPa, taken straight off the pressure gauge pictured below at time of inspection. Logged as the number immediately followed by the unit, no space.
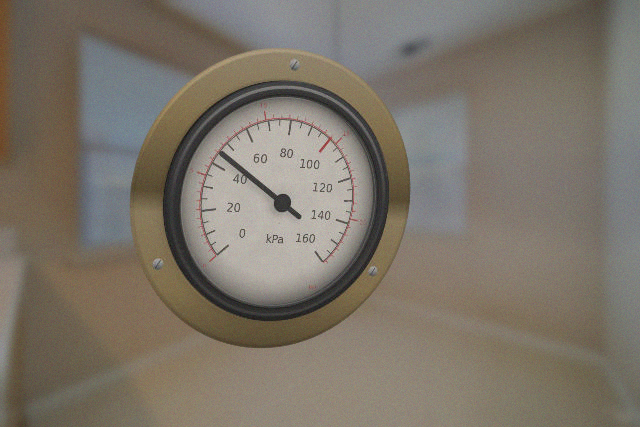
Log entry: 45kPa
